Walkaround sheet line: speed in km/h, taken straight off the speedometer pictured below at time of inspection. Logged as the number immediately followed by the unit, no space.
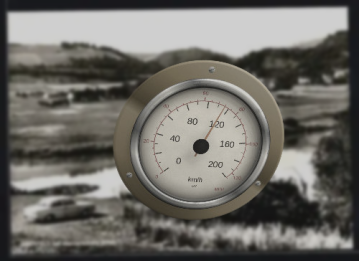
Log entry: 115km/h
